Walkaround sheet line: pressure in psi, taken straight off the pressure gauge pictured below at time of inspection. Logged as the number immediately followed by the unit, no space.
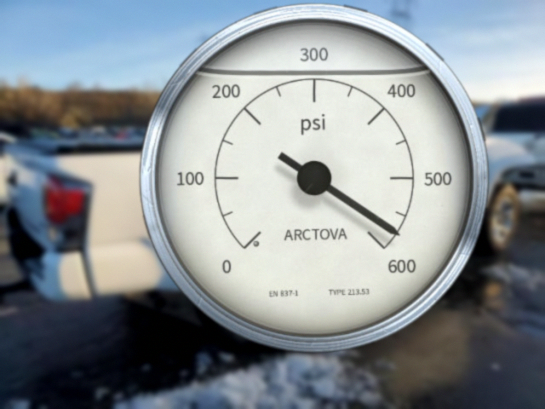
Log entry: 575psi
